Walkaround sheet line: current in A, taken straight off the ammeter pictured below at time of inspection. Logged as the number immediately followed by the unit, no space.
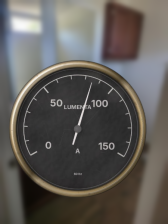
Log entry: 85A
